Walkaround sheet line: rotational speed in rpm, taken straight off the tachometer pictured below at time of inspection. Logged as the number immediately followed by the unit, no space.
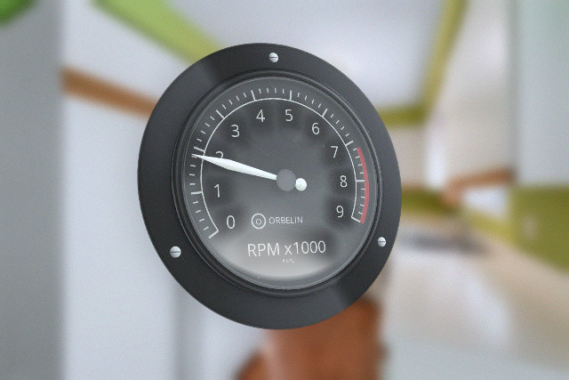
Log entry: 1800rpm
